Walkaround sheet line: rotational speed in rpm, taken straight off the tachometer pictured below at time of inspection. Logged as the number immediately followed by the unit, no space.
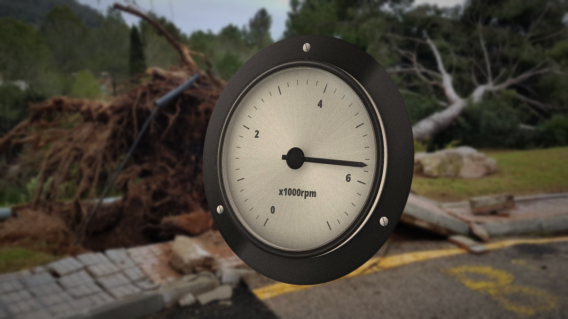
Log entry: 5700rpm
